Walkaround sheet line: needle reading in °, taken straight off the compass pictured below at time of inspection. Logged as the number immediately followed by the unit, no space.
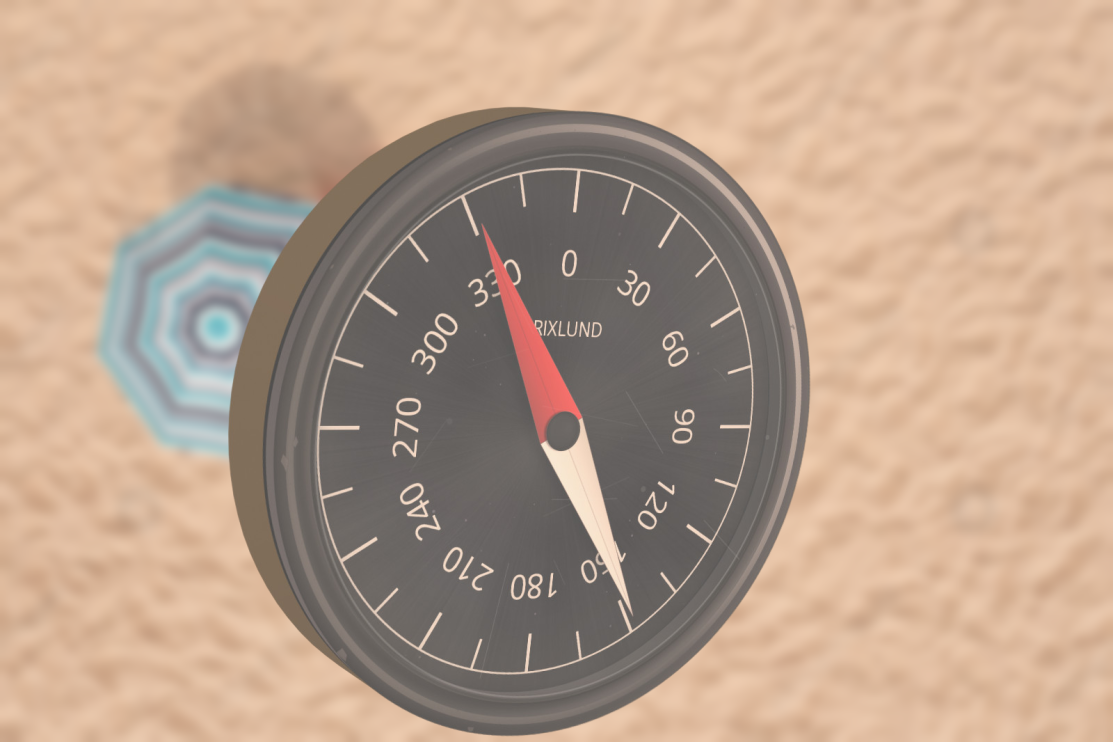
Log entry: 330°
